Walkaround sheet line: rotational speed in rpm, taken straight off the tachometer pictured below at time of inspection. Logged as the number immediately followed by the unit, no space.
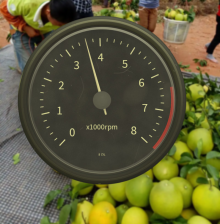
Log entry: 3600rpm
